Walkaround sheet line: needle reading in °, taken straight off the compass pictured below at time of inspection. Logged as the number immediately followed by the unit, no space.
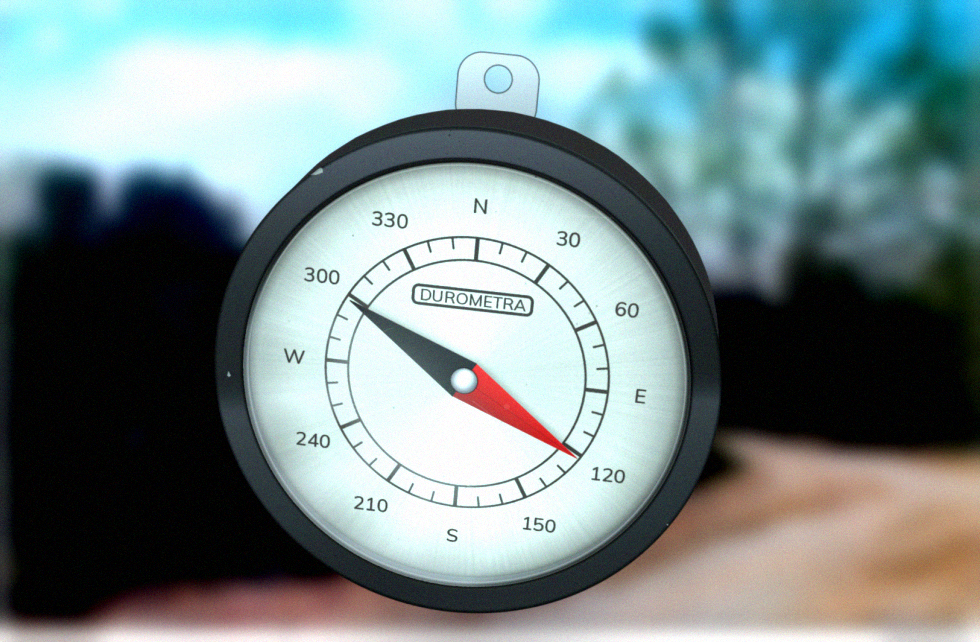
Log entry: 120°
